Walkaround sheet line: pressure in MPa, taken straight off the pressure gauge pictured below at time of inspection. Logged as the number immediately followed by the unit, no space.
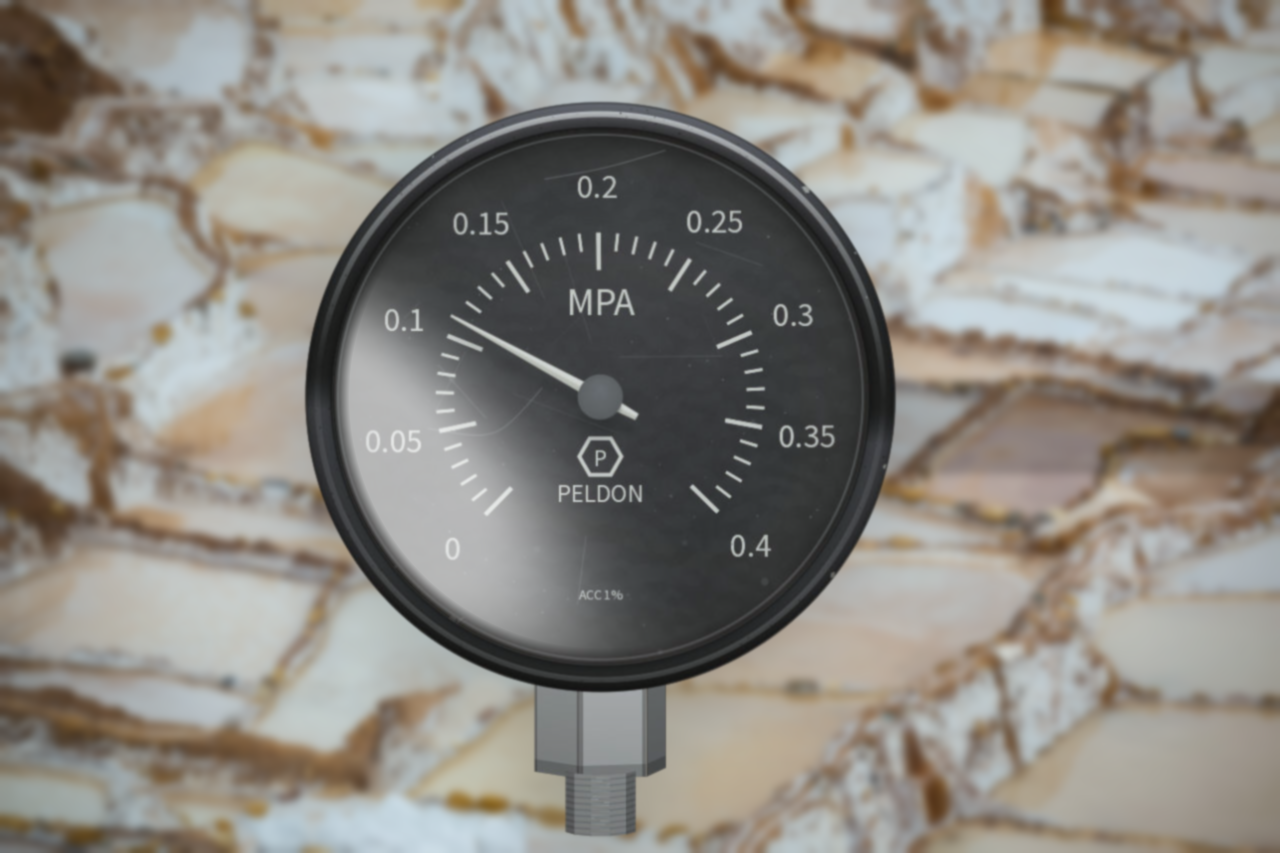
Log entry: 0.11MPa
